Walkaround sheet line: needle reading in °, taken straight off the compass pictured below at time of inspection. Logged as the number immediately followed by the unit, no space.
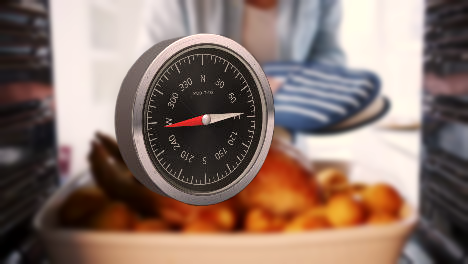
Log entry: 265°
